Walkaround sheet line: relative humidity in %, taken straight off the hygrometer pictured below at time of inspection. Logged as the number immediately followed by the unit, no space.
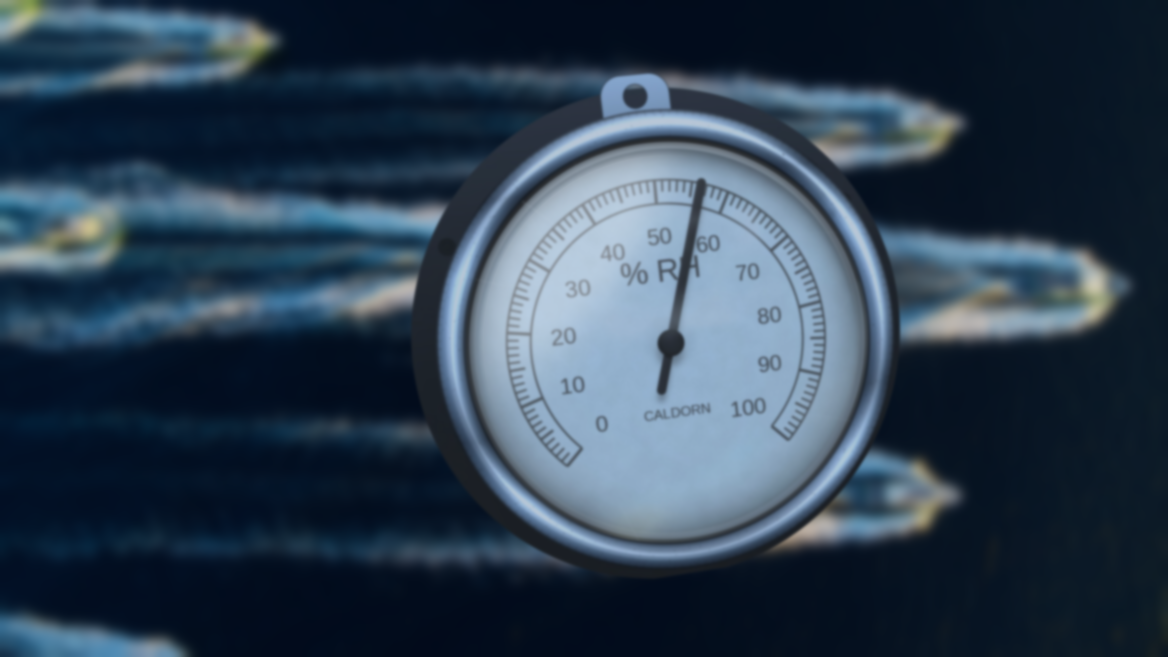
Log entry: 56%
